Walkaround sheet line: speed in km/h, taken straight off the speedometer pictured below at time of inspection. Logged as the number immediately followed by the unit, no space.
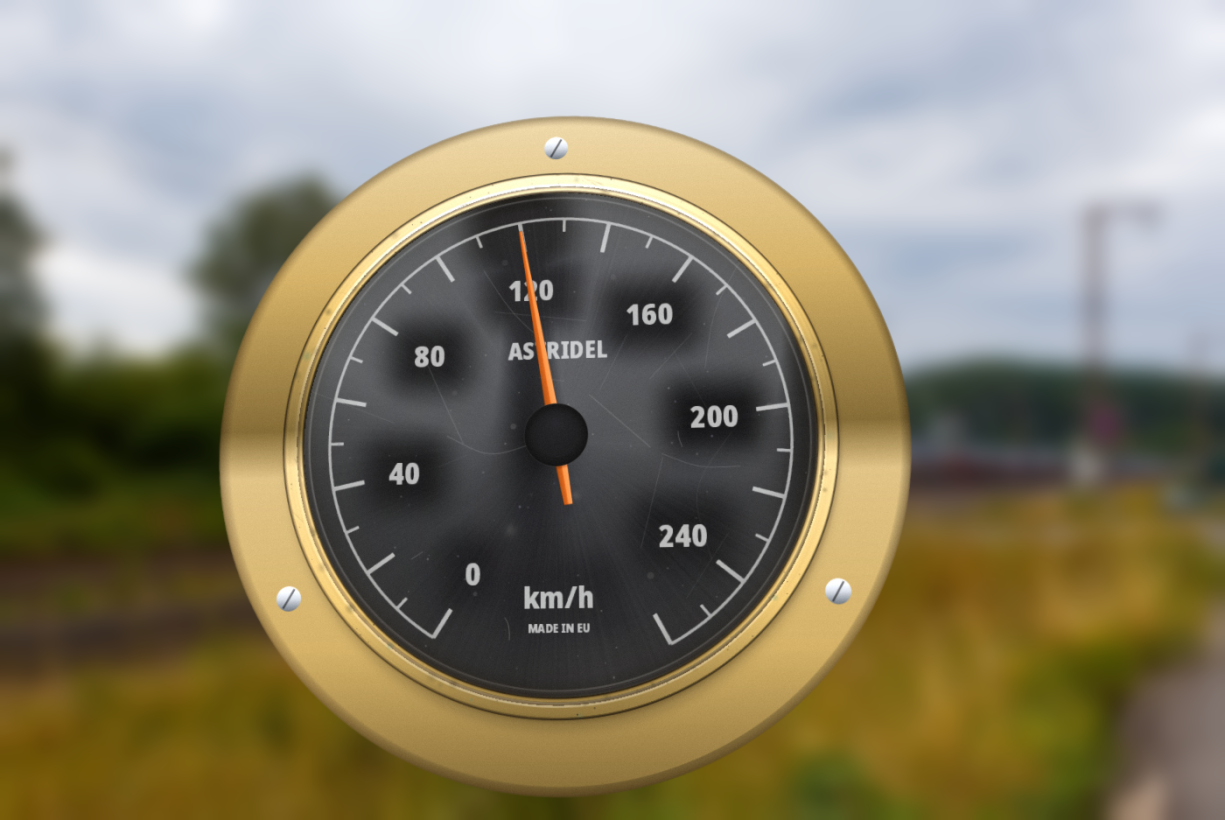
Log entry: 120km/h
